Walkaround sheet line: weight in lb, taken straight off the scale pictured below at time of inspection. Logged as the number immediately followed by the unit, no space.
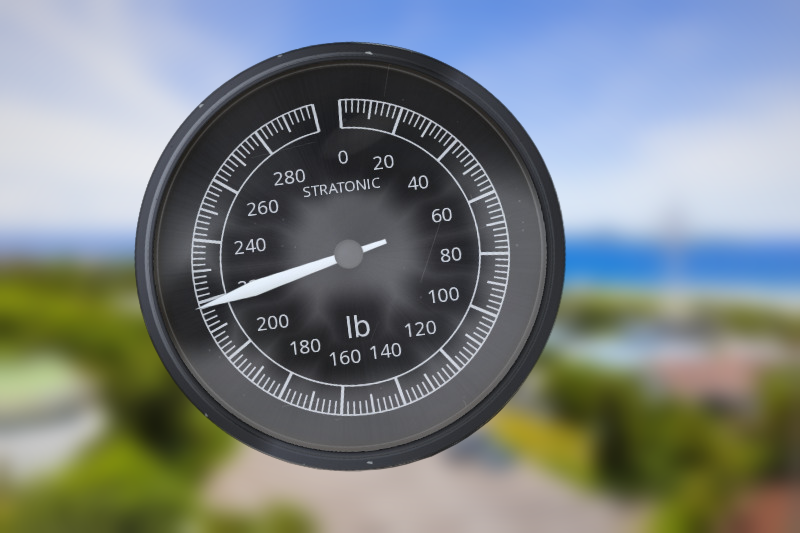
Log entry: 218lb
